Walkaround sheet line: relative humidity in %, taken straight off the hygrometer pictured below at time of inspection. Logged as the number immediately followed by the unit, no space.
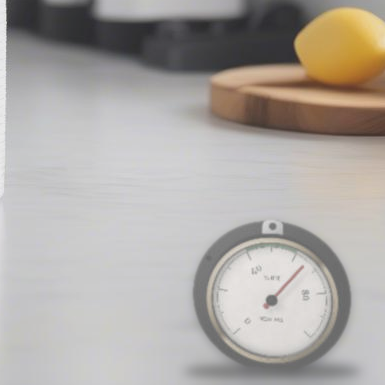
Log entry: 65%
